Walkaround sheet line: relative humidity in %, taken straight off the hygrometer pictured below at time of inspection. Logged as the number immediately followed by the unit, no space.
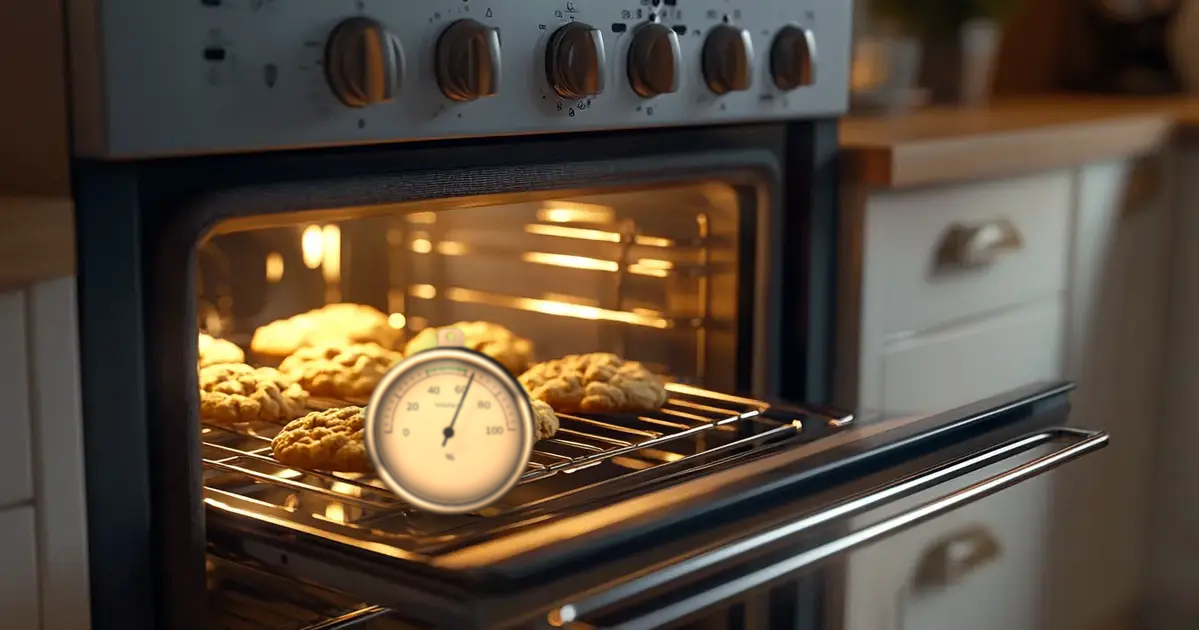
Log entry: 64%
